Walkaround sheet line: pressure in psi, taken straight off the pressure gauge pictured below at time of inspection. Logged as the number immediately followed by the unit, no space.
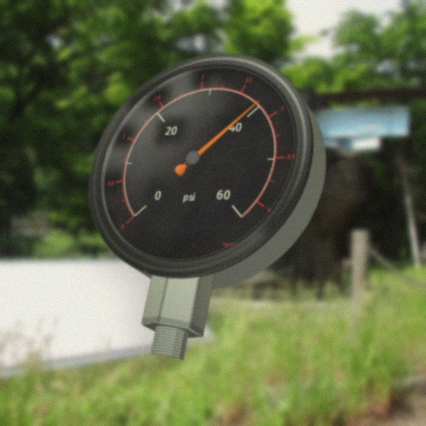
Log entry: 40psi
